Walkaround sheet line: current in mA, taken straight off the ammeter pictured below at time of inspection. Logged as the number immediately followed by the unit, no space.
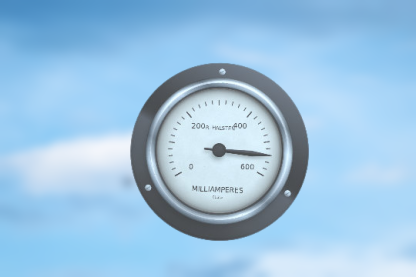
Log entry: 540mA
